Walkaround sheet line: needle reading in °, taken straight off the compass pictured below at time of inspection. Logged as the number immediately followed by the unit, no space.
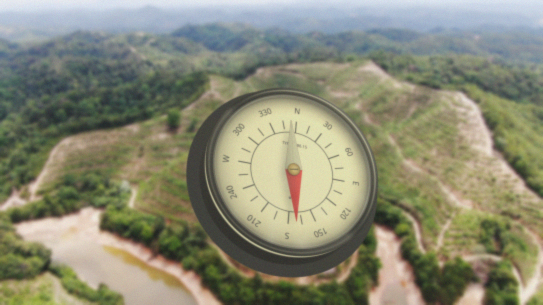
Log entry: 172.5°
